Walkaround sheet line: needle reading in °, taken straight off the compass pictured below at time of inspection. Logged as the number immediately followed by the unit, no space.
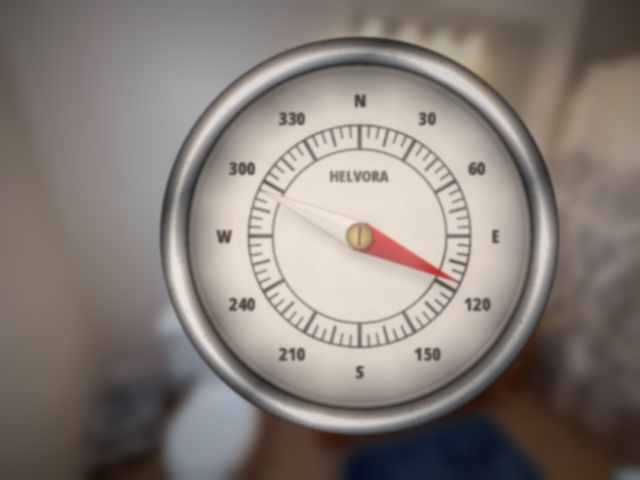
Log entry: 115°
